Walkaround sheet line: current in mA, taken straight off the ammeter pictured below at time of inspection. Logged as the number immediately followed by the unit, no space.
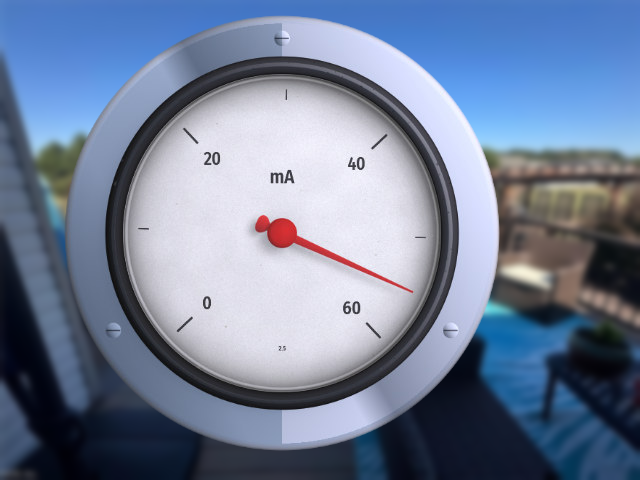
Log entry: 55mA
